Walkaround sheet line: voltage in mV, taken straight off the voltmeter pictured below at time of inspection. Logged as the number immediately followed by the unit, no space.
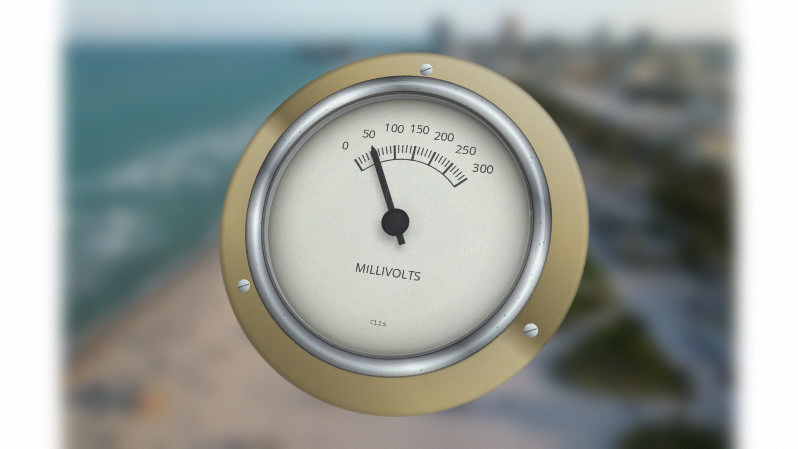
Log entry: 50mV
